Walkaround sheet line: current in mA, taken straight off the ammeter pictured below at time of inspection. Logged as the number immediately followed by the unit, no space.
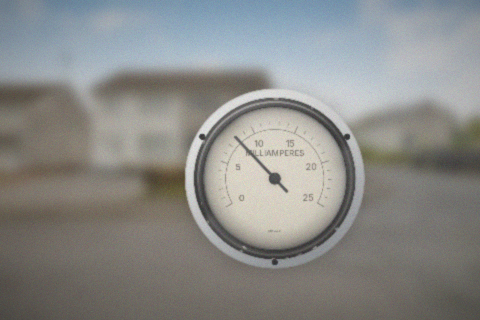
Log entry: 8mA
